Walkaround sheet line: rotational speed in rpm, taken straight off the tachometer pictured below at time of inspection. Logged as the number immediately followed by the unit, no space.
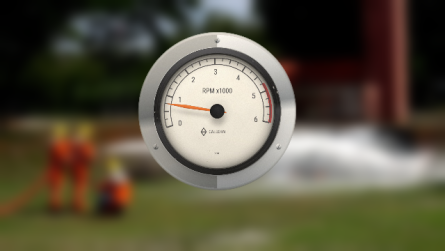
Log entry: 750rpm
